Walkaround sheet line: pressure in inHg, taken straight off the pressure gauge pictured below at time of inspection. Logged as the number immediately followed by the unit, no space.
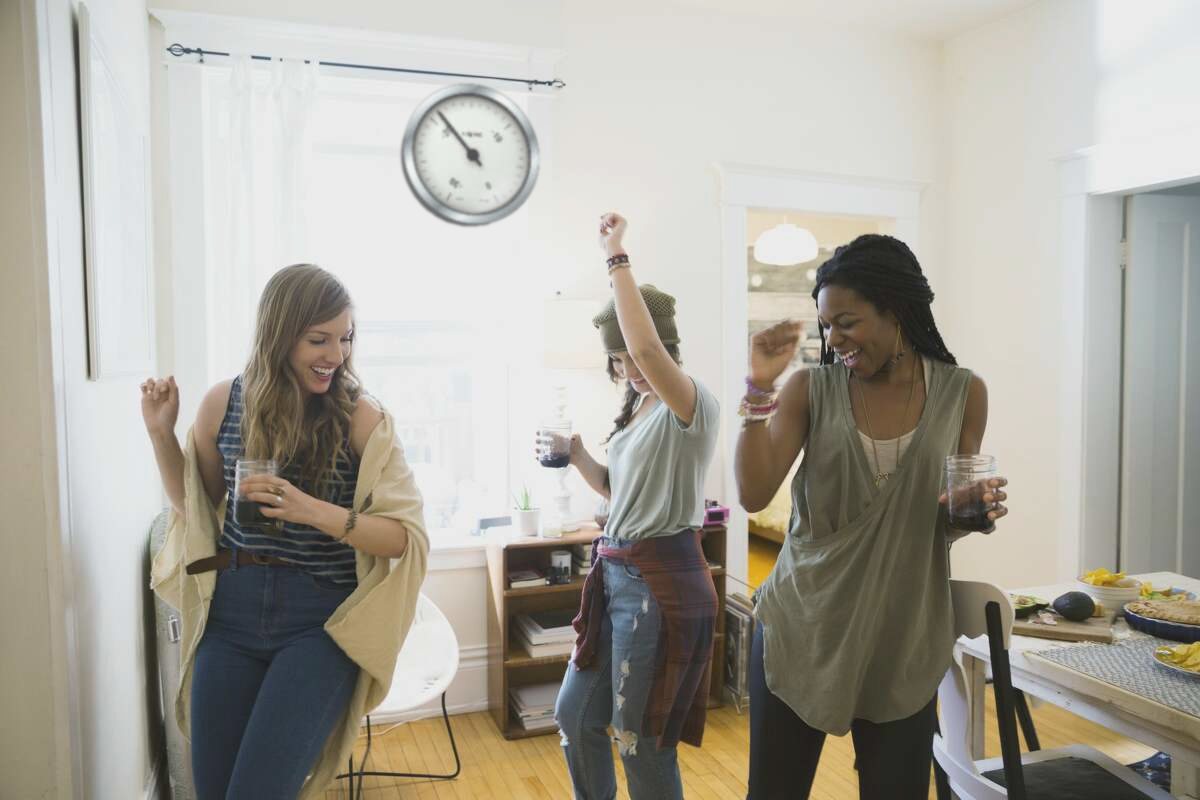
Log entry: -19inHg
